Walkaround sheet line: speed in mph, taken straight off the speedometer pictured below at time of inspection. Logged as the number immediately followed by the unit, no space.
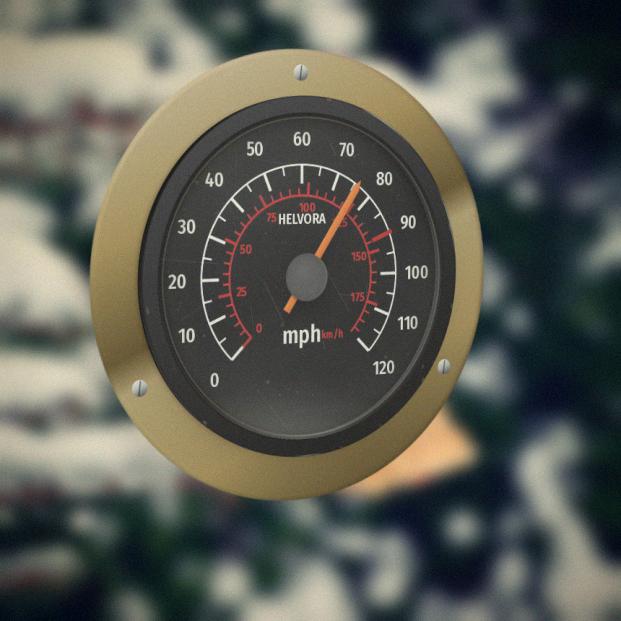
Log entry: 75mph
